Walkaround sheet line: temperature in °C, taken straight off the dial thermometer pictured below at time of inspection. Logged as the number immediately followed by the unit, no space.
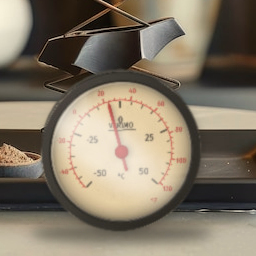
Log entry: -5°C
